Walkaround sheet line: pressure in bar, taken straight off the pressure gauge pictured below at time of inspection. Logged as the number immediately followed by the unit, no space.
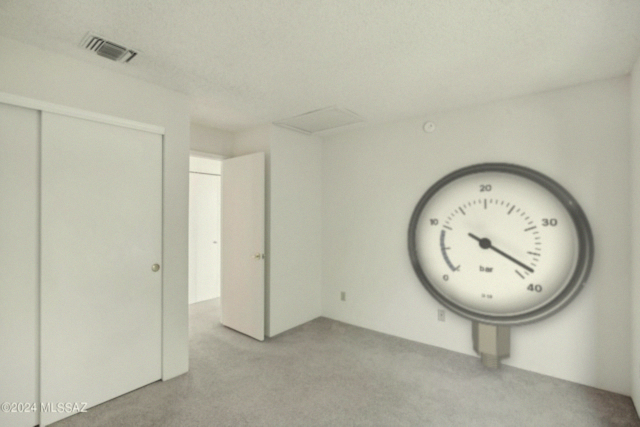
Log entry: 38bar
